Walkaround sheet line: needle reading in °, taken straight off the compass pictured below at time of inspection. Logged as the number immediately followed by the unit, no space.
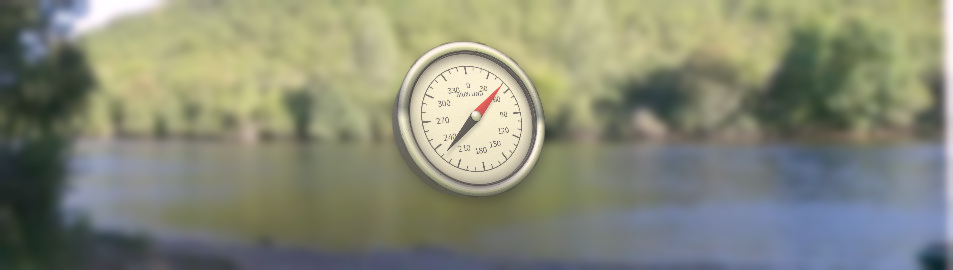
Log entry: 50°
